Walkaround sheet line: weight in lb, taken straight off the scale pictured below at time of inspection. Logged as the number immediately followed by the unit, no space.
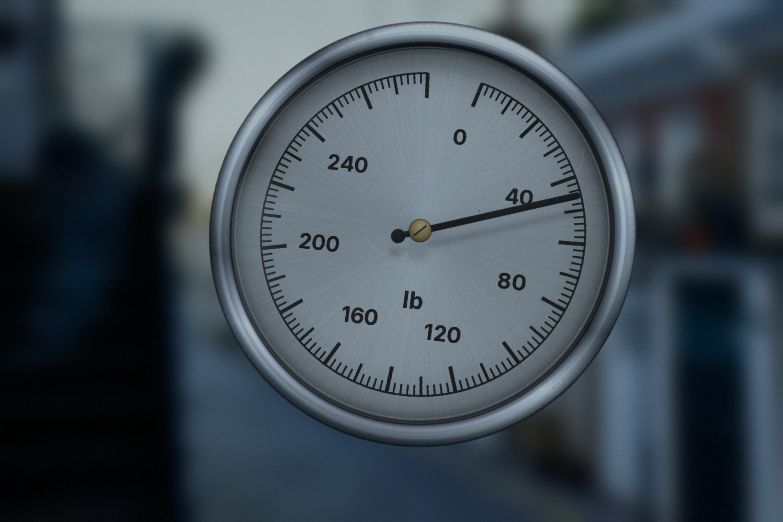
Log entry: 46lb
